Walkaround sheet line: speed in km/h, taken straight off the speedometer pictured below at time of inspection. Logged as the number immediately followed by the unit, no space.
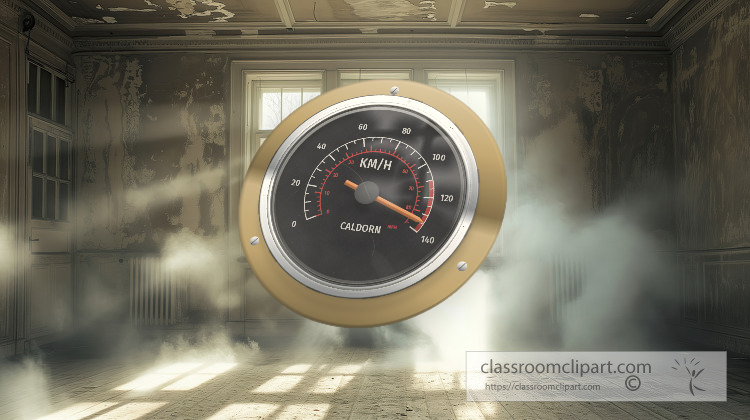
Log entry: 135km/h
